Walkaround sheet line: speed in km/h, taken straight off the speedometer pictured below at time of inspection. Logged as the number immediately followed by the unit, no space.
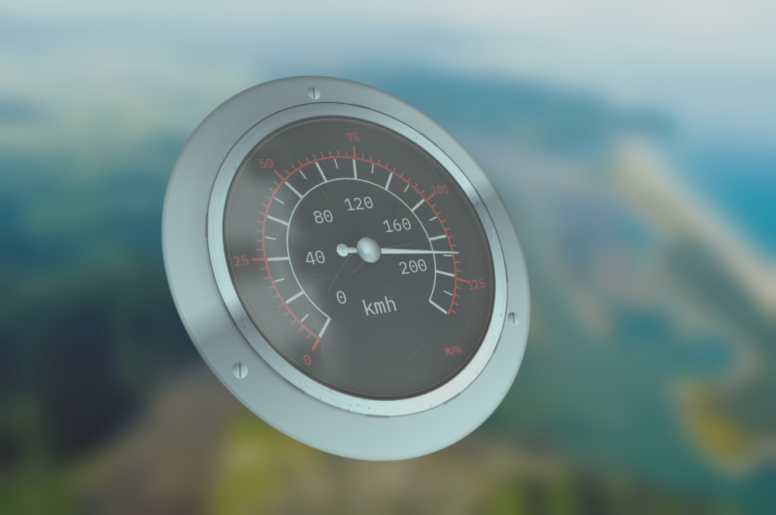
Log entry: 190km/h
